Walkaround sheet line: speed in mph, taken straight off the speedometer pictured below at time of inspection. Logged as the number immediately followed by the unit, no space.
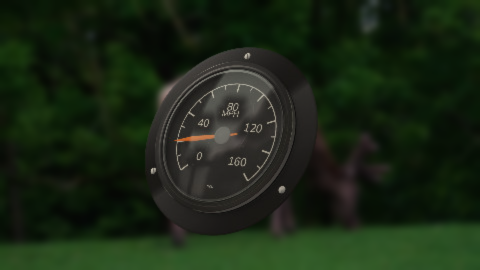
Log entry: 20mph
